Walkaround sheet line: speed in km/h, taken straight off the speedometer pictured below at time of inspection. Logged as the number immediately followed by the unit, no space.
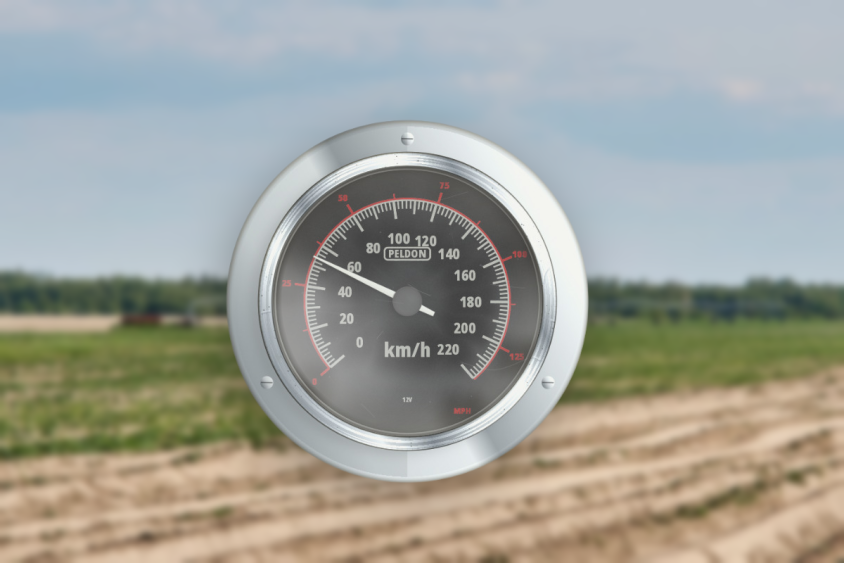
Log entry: 54km/h
